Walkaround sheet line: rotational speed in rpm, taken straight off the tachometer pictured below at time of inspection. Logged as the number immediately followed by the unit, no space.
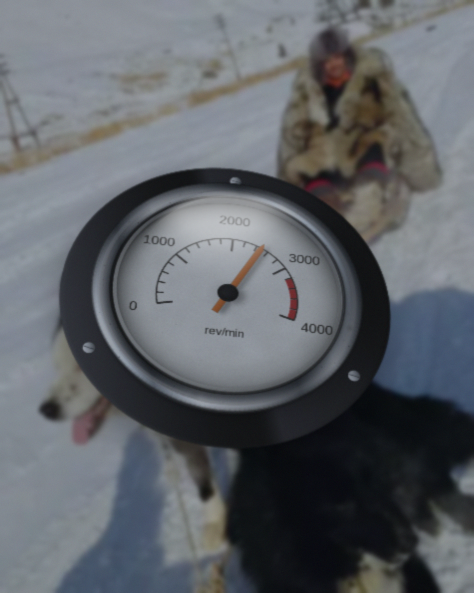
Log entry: 2500rpm
